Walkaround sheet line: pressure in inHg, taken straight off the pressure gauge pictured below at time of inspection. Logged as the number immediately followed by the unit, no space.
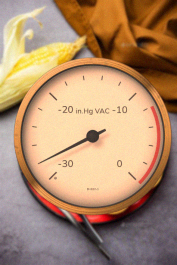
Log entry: -28inHg
